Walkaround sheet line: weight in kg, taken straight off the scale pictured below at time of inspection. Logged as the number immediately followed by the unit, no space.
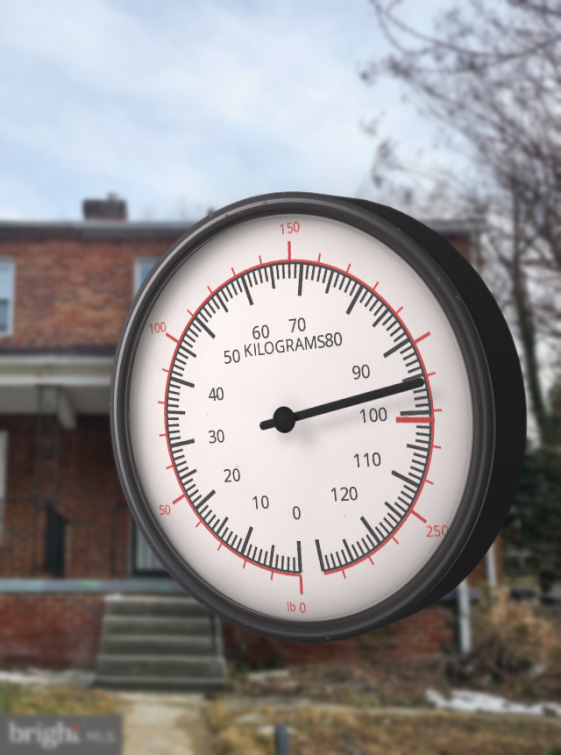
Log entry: 96kg
